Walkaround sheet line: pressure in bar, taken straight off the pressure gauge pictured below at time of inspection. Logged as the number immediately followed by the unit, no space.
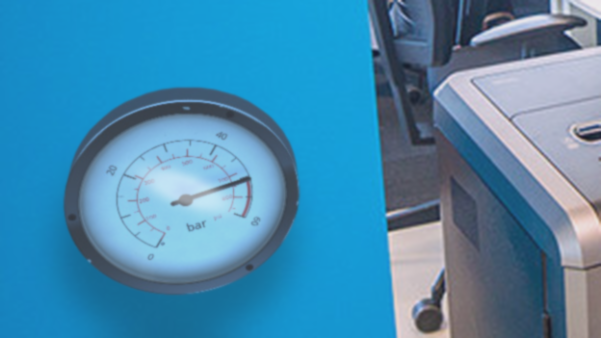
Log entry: 50bar
